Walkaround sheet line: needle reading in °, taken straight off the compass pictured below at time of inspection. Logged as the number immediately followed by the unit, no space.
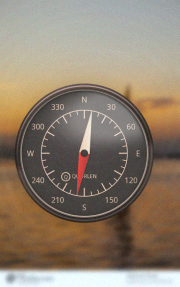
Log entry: 190°
